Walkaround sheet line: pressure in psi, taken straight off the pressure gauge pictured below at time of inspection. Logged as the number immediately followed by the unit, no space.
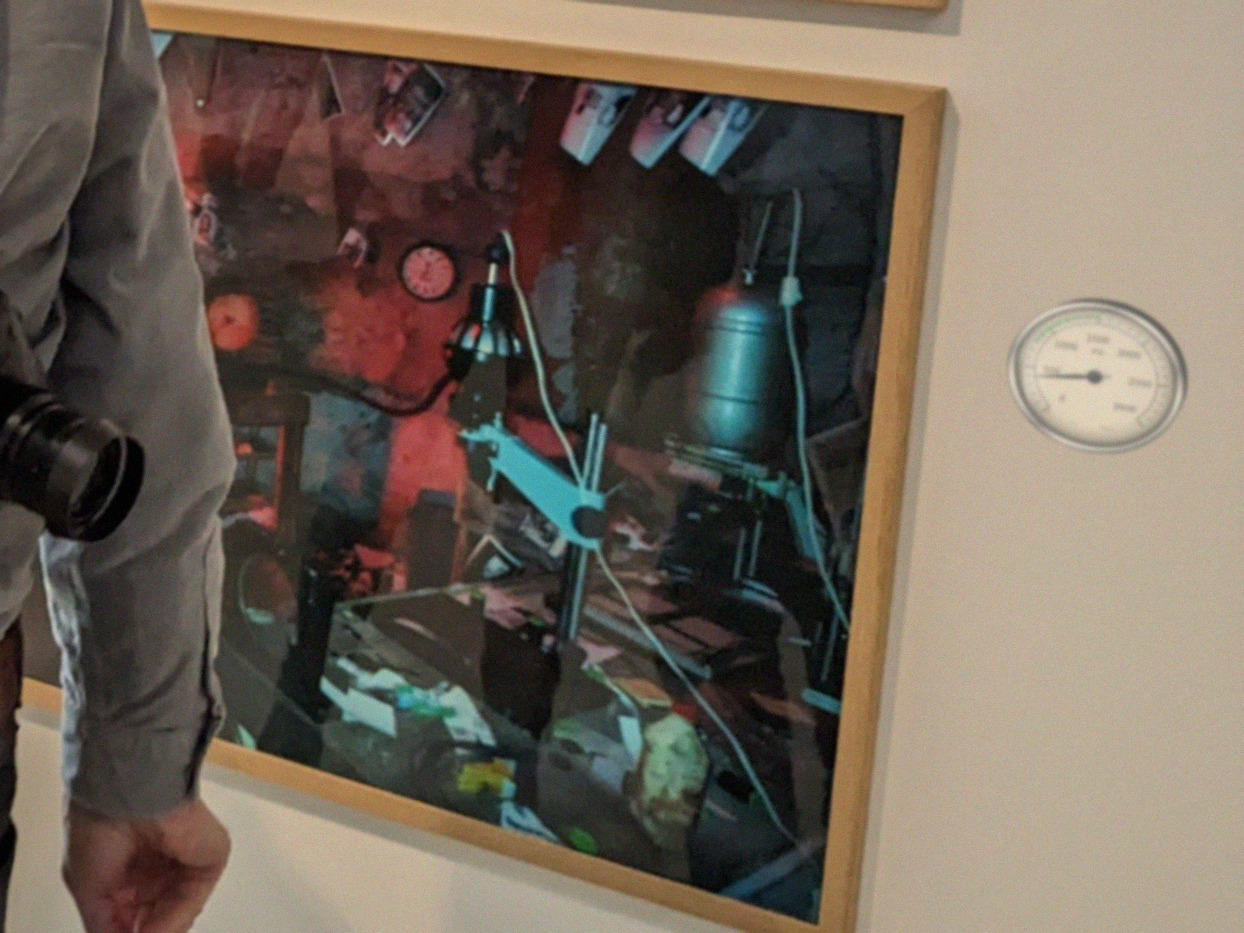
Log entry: 400psi
